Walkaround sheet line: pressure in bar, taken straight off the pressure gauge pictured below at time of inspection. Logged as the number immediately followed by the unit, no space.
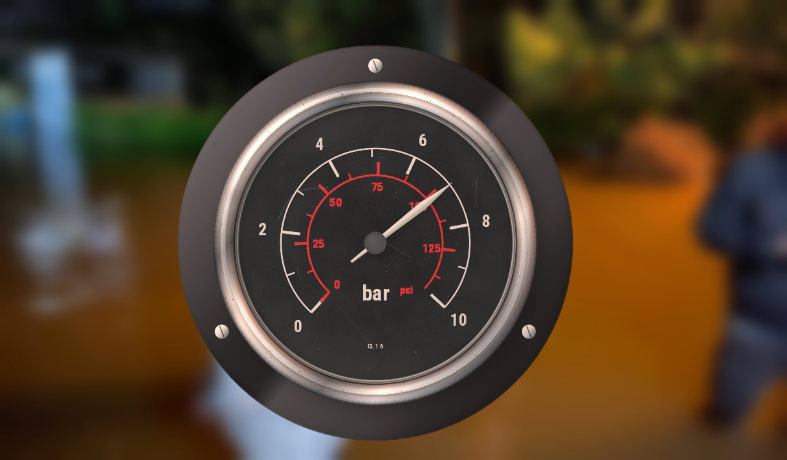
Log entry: 7bar
